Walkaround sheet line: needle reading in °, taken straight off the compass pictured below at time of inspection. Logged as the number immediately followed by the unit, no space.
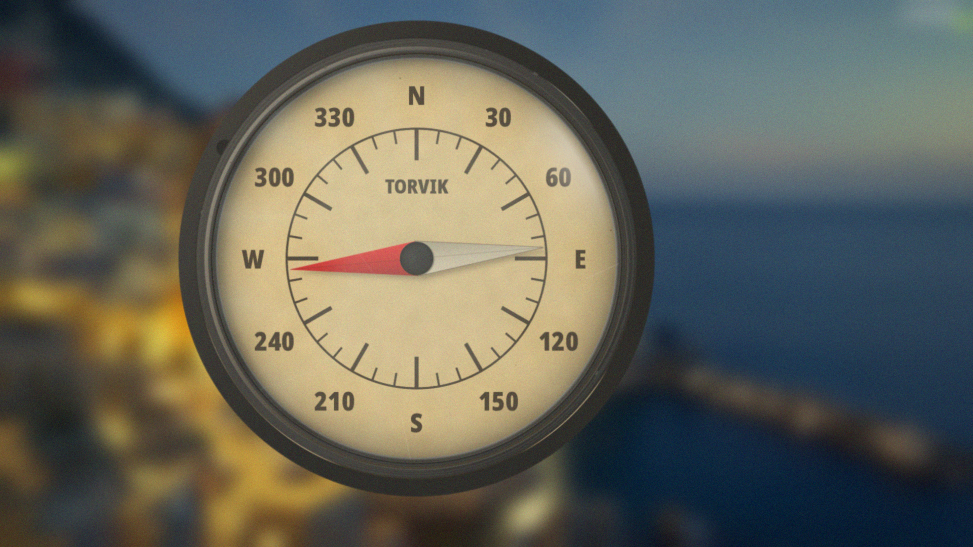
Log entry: 265°
